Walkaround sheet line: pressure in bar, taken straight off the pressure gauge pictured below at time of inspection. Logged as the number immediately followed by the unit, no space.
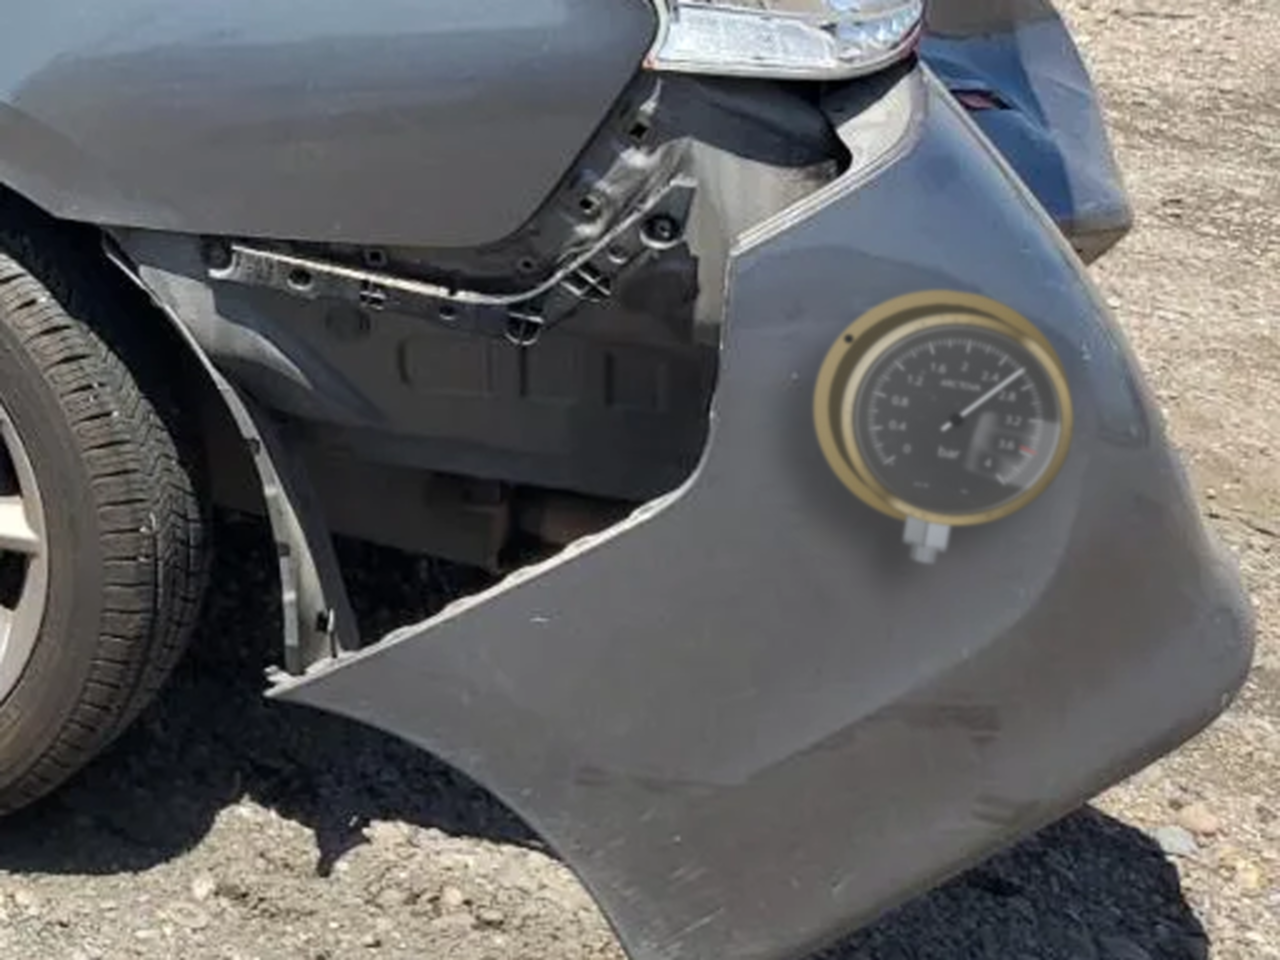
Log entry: 2.6bar
